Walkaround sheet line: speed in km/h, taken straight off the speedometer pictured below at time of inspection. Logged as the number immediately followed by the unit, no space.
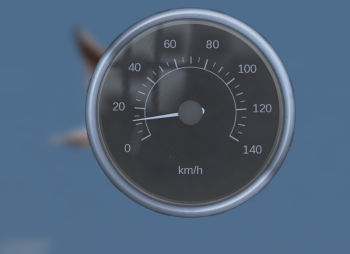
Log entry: 12.5km/h
